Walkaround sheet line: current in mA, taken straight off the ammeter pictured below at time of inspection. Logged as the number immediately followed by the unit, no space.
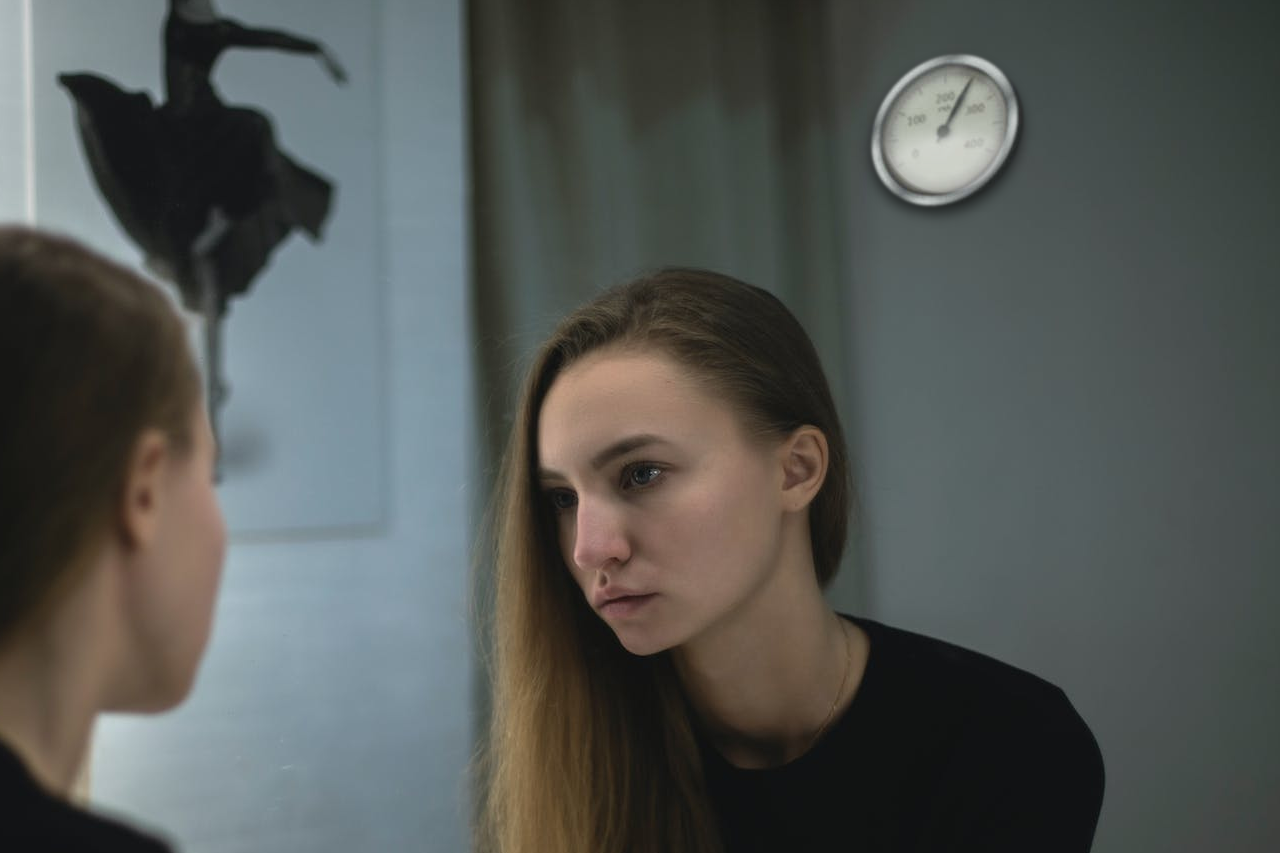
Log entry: 250mA
